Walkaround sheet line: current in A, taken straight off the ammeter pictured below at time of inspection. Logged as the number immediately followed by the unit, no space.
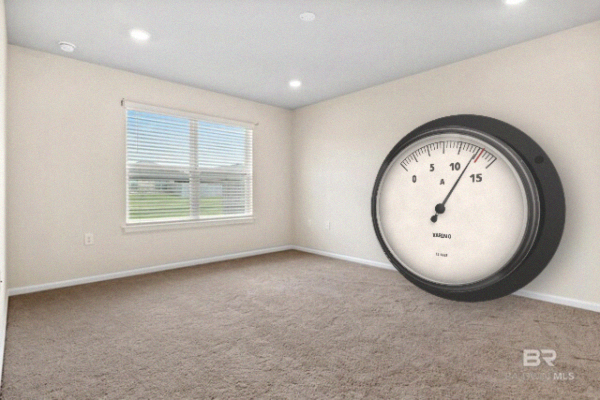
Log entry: 12.5A
